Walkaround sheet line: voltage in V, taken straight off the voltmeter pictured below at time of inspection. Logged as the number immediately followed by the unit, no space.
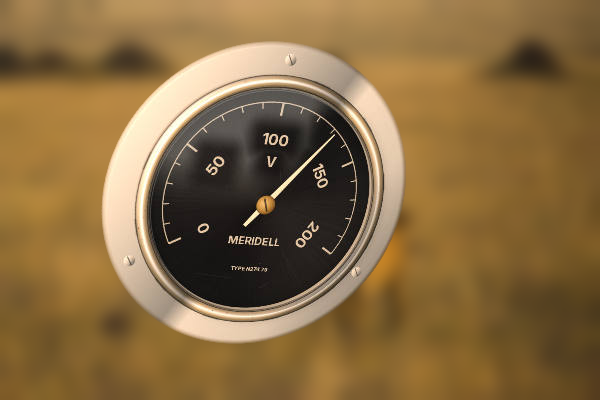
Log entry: 130V
